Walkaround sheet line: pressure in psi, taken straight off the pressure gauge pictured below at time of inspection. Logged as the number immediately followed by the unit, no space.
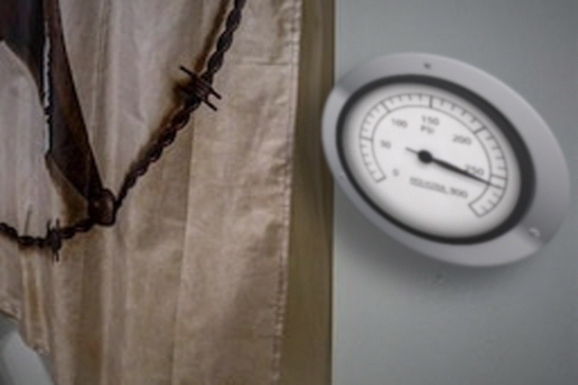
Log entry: 260psi
